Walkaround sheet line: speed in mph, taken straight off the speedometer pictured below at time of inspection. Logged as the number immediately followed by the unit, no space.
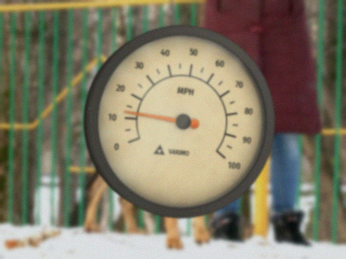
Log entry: 12.5mph
